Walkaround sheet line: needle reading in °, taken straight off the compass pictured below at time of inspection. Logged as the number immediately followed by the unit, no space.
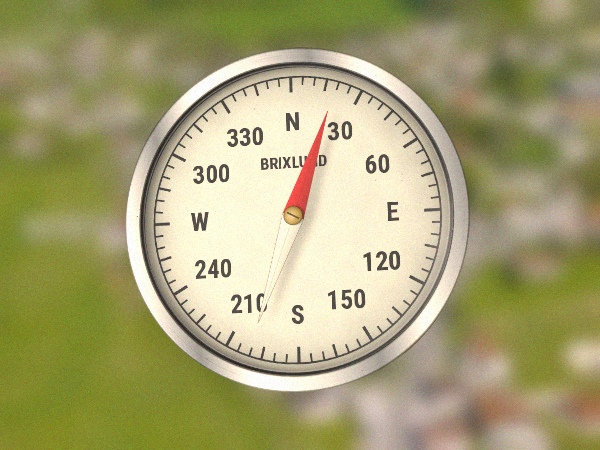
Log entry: 20°
